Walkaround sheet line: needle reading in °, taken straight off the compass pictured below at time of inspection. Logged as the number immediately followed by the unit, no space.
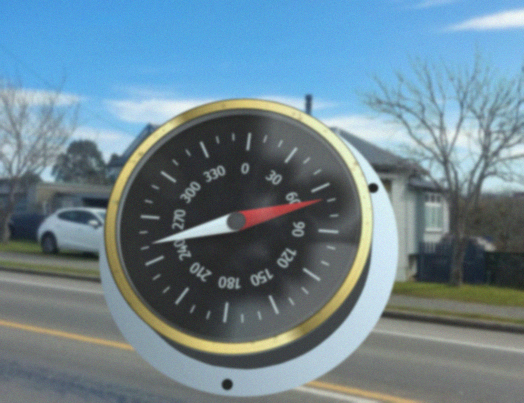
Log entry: 70°
